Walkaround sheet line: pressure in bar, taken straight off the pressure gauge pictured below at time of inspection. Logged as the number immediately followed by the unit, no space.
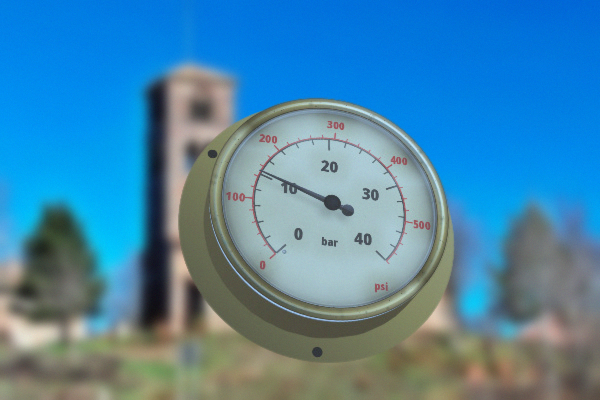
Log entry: 10bar
